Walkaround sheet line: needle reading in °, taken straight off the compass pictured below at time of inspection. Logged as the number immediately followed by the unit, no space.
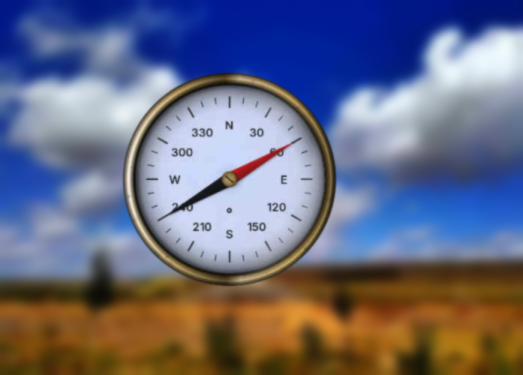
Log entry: 60°
